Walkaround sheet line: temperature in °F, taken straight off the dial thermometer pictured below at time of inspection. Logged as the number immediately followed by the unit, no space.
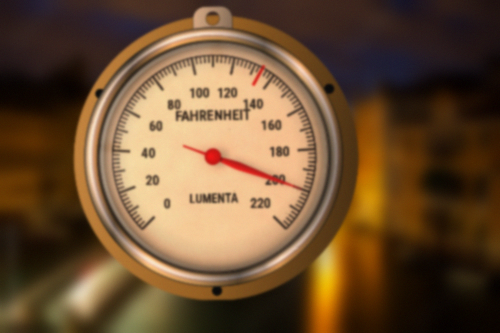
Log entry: 200°F
